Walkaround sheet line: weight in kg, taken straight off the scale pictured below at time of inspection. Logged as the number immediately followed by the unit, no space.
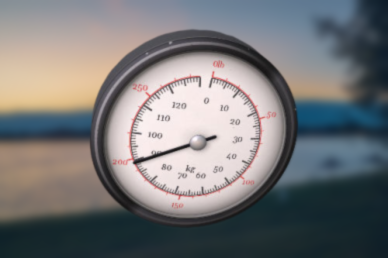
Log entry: 90kg
